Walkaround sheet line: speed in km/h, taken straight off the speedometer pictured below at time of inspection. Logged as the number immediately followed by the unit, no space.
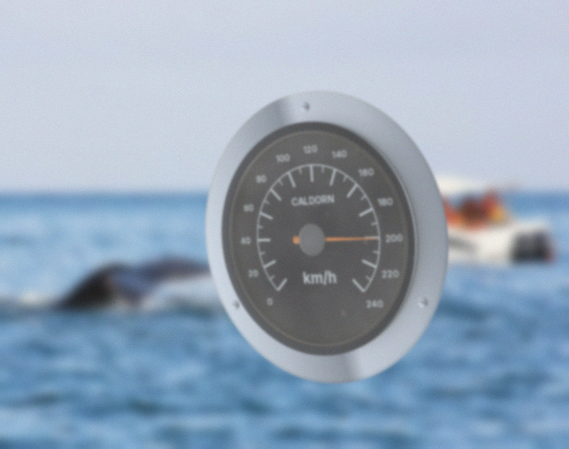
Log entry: 200km/h
